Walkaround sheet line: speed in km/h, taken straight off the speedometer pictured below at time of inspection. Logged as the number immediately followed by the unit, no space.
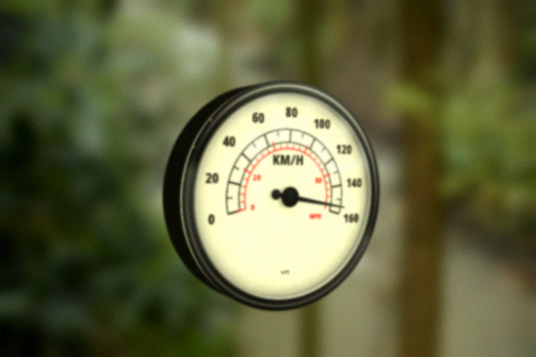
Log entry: 155km/h
